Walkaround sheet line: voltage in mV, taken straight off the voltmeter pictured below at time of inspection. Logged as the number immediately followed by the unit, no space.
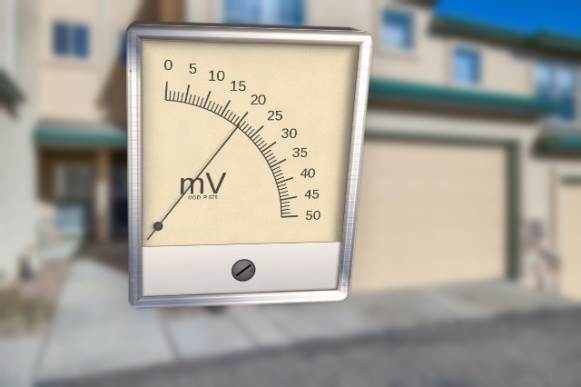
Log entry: 20mV
